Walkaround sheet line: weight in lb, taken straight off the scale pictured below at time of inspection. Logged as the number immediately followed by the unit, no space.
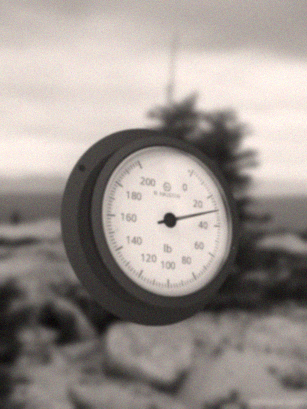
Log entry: 30lb
